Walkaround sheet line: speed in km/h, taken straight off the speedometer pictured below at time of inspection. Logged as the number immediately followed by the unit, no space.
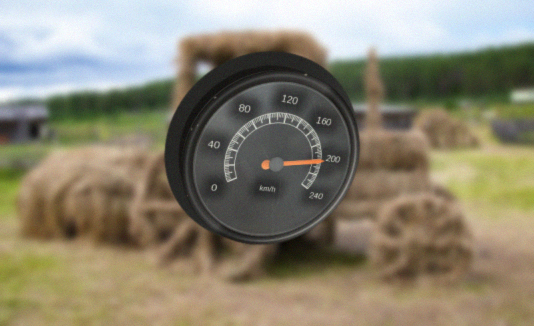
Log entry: 200km/h
